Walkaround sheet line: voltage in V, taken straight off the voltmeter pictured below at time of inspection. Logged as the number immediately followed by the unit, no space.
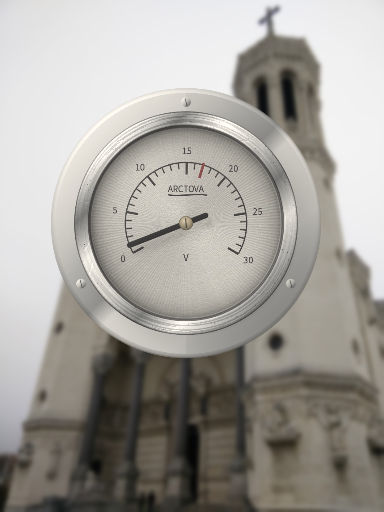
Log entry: 1V
